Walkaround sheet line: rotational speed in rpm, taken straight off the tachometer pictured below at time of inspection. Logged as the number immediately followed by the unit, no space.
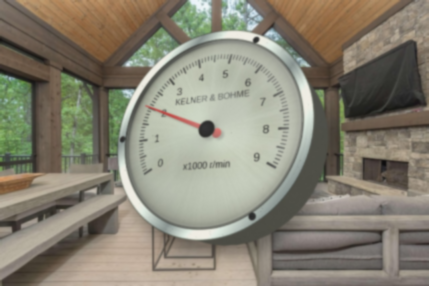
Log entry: 2000rpm
